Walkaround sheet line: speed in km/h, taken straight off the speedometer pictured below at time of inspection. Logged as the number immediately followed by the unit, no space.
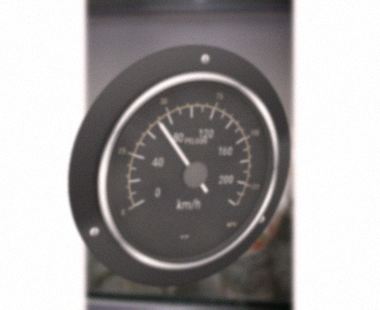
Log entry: 70km/h
